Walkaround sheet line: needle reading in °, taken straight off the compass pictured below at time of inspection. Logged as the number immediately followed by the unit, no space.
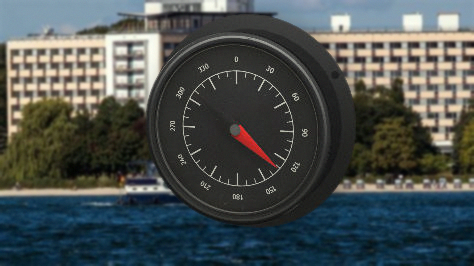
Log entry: 130°
